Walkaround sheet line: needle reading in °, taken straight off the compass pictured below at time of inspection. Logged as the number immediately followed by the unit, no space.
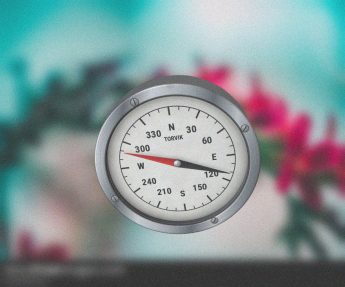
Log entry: 290°
